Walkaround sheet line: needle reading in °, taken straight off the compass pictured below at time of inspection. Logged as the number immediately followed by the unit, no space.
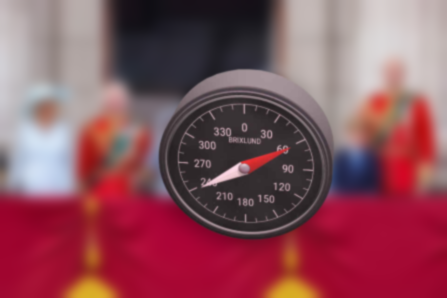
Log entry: 60°
